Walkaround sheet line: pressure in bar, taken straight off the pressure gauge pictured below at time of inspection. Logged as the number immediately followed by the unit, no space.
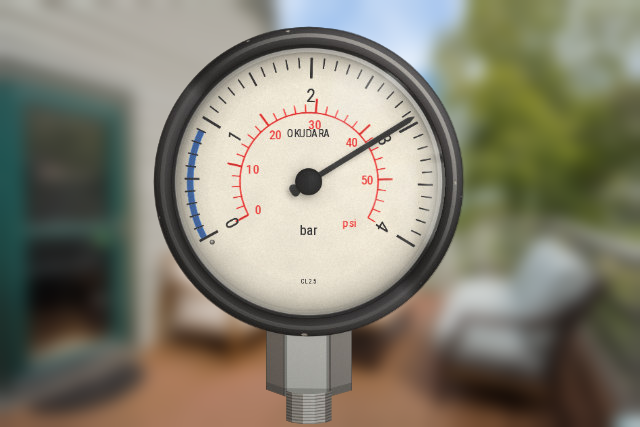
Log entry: 2.95bar
